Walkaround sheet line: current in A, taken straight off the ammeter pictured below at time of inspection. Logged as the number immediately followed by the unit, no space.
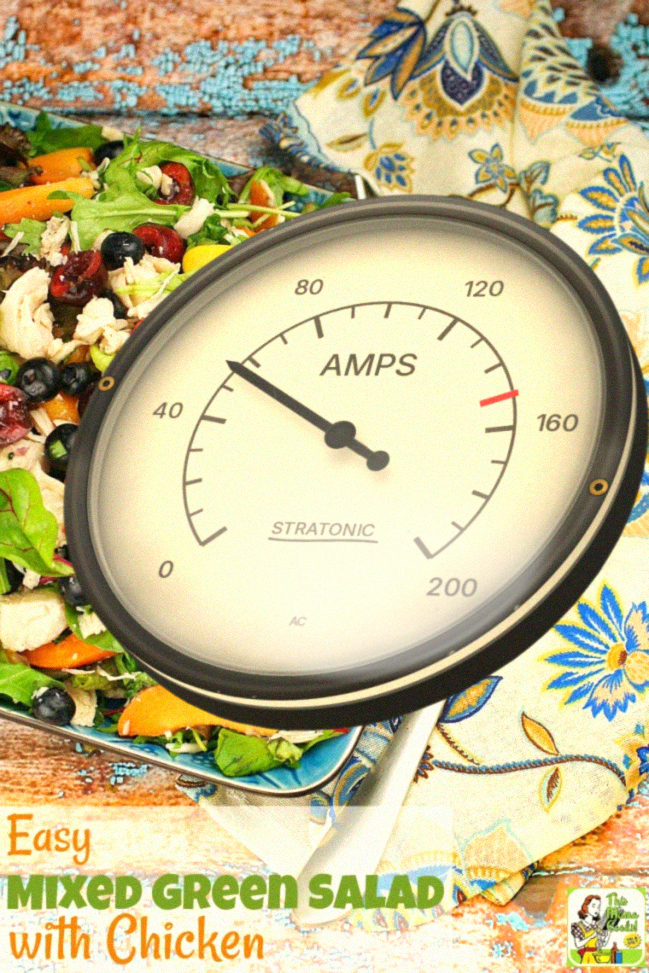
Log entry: 55A
